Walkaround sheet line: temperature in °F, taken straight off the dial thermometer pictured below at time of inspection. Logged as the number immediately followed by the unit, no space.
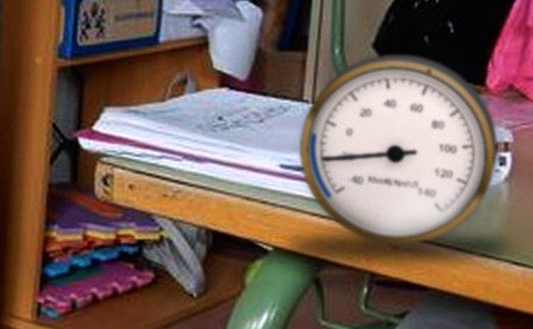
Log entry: -20°F
